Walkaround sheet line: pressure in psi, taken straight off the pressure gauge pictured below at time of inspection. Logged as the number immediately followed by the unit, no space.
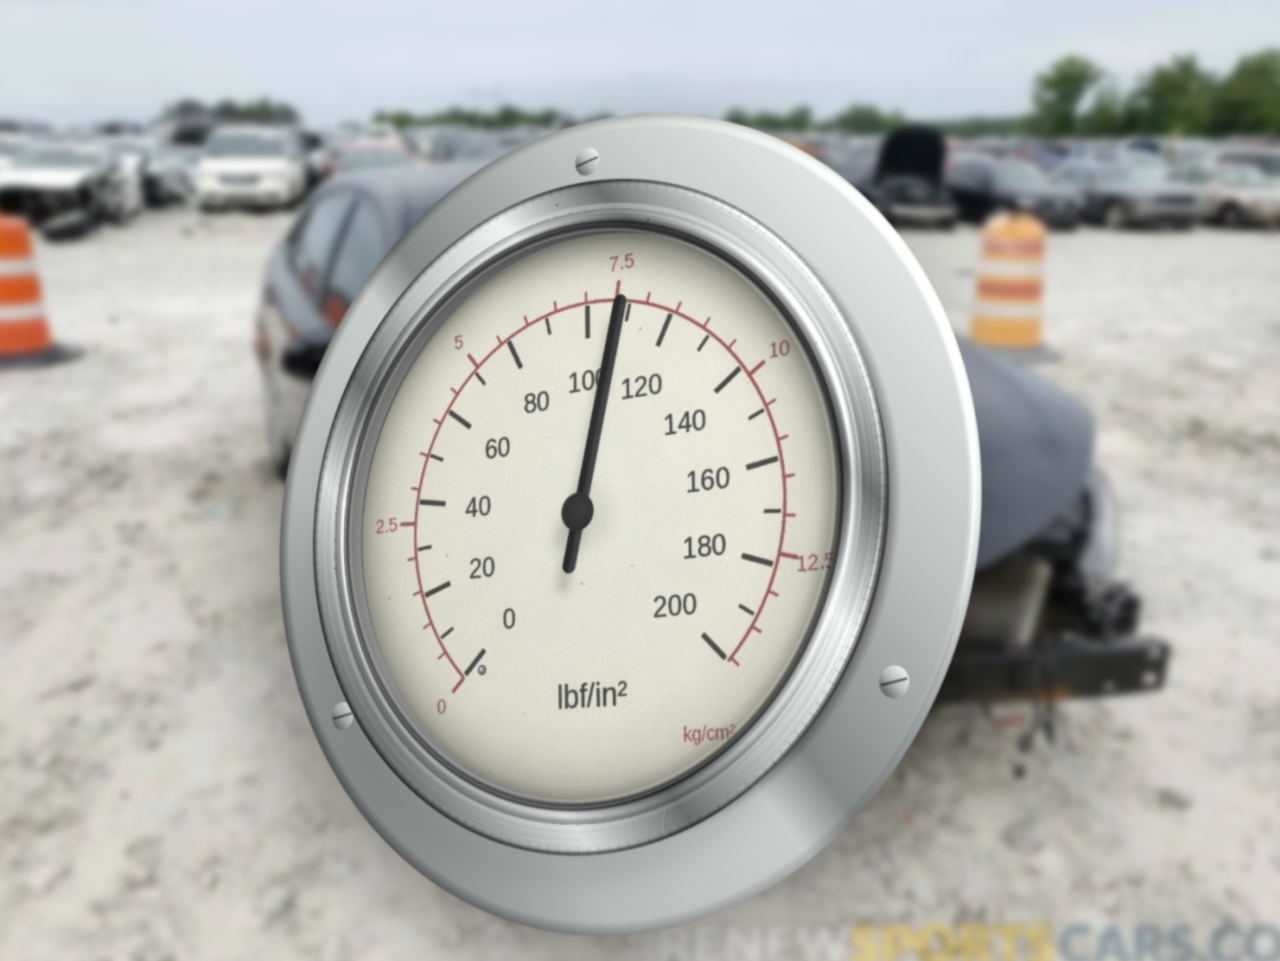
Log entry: 110psi
